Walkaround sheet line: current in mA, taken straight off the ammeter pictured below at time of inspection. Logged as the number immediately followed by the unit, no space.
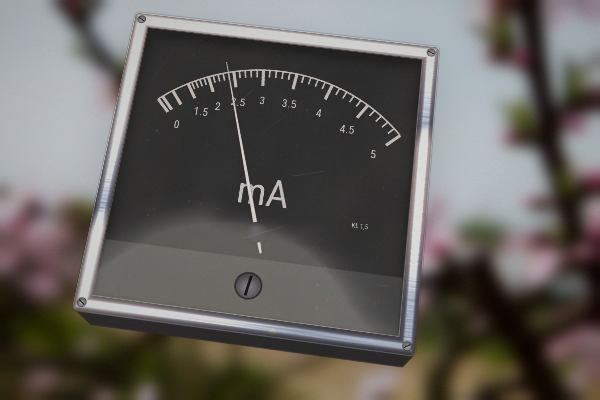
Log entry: 2.4mA
